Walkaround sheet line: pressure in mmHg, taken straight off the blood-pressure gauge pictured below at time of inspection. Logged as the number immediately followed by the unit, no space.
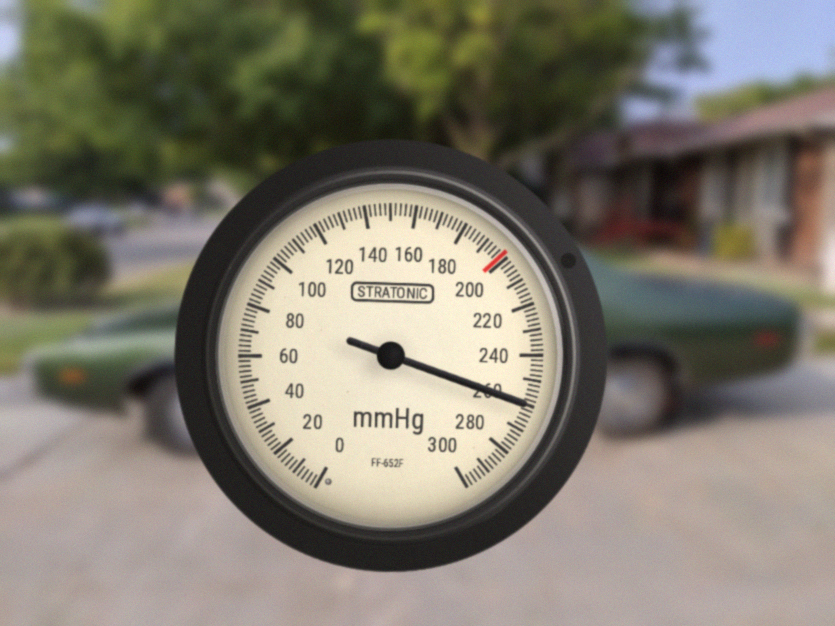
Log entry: 260mmHg
